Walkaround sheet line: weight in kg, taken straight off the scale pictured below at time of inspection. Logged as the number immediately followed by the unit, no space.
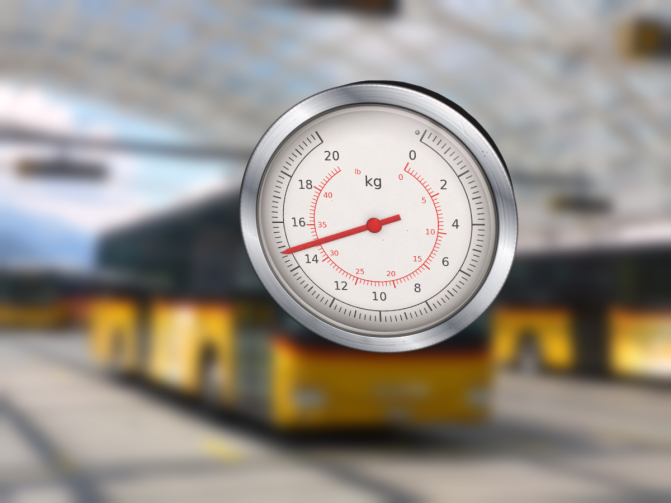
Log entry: 14.8kg
